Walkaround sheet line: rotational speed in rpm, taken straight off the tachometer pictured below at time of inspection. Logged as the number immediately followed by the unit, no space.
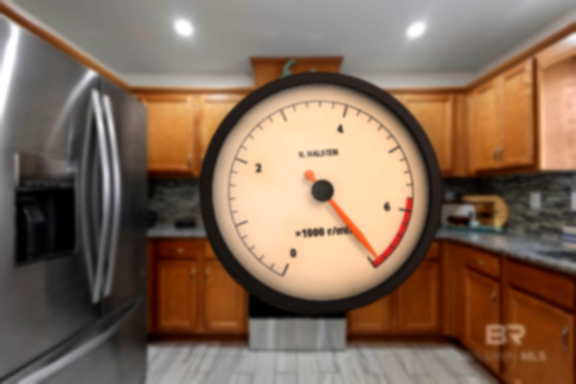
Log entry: 6900rpm
